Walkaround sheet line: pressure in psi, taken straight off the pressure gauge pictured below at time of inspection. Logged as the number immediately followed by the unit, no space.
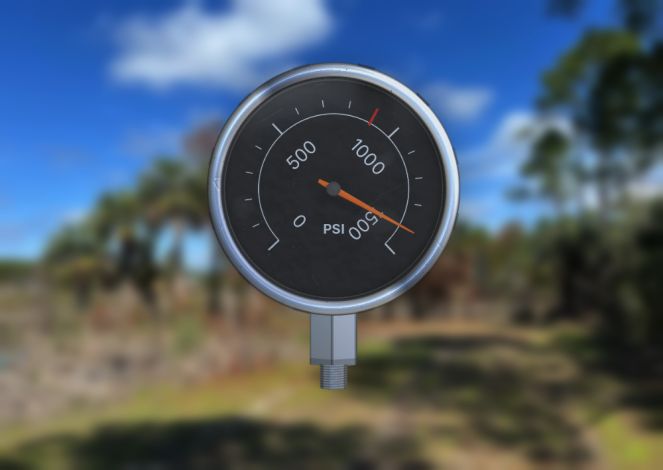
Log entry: 1400psi
